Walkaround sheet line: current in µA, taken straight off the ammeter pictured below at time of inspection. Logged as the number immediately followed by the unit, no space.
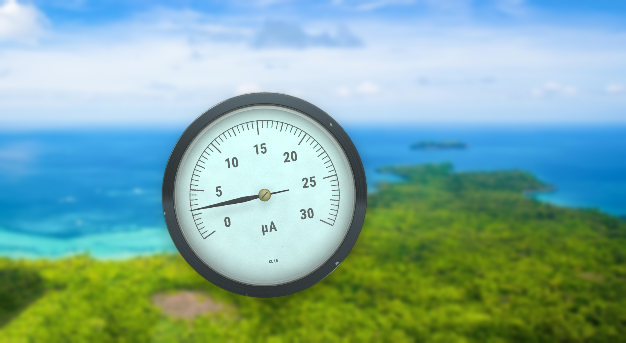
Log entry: 3µA
